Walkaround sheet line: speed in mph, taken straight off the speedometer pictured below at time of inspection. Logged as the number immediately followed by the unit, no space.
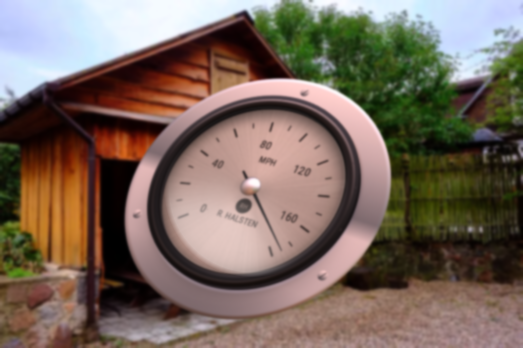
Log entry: 175mph
